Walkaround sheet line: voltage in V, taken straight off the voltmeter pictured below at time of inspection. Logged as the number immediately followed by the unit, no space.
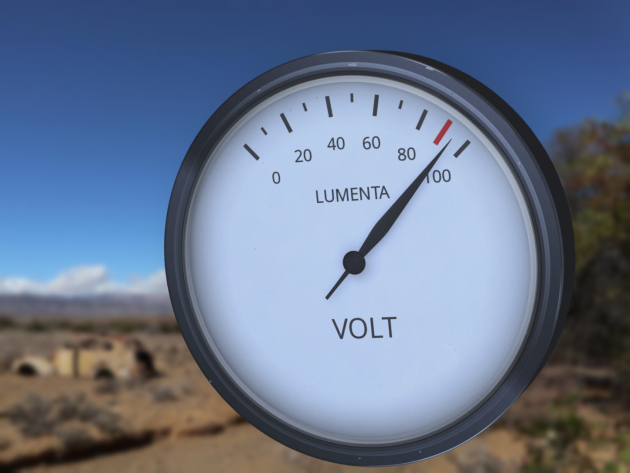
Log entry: 95V
